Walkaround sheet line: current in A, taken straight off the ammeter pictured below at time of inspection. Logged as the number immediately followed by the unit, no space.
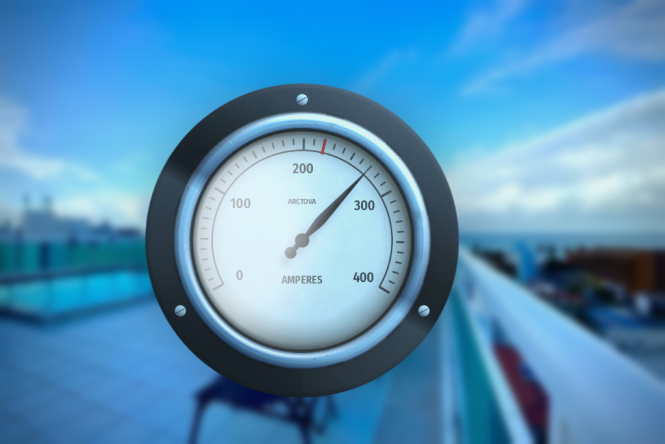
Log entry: 270A
